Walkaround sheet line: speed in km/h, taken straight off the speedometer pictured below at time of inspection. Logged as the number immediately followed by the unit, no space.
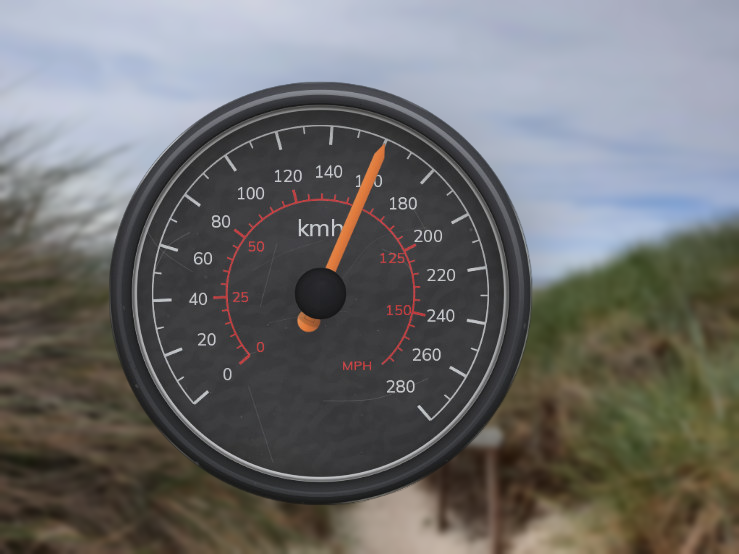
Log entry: 160km/h
